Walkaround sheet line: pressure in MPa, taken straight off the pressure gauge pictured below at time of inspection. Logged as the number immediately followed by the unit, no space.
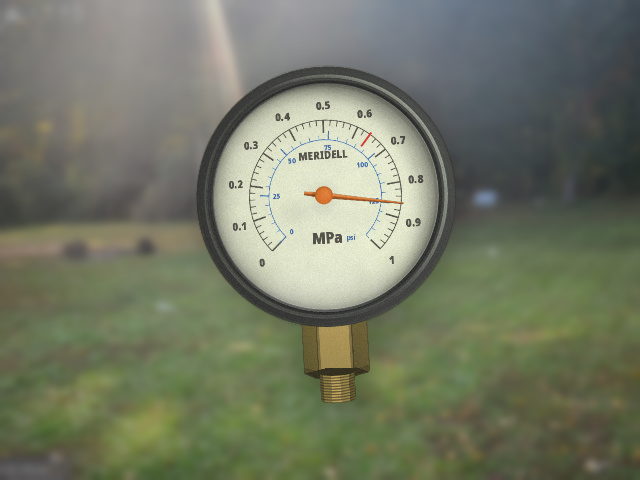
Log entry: 0.86MPa
